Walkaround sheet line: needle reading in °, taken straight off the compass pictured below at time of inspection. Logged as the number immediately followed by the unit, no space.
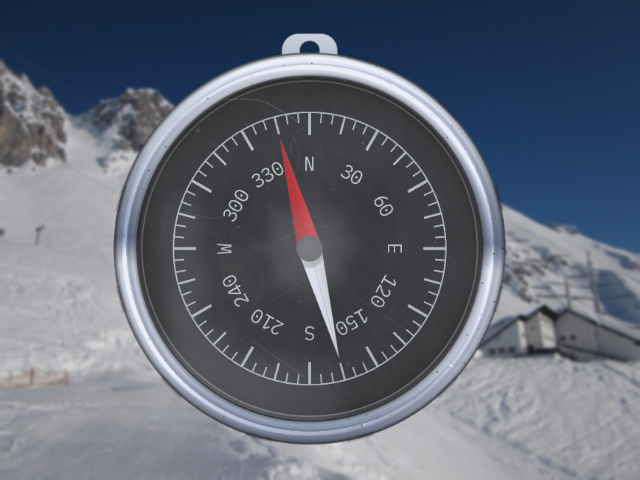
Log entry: 345°
